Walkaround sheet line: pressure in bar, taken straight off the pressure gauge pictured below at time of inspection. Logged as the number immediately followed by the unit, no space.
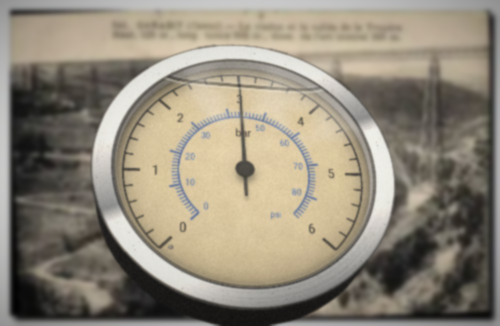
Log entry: 3bar
